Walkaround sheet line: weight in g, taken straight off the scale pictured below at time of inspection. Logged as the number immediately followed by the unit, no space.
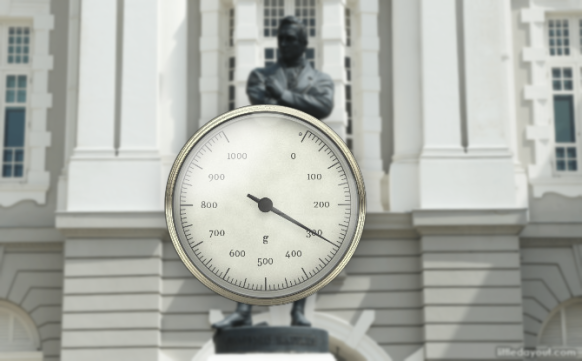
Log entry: 300g
